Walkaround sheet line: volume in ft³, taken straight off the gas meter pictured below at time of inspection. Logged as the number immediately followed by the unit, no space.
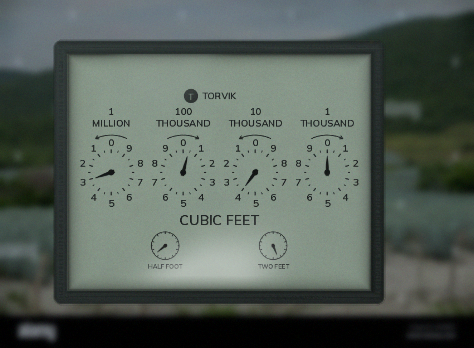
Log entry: 304000ft³
